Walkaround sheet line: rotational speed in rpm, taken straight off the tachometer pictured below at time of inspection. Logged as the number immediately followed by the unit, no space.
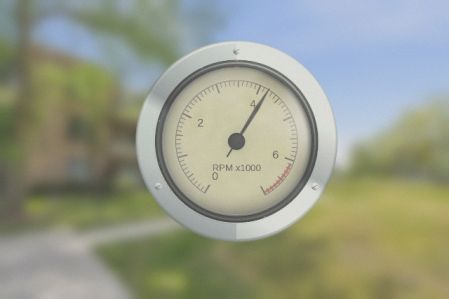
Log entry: 4200rpm
